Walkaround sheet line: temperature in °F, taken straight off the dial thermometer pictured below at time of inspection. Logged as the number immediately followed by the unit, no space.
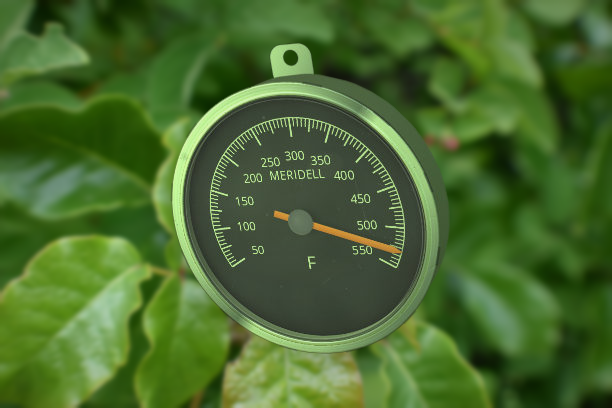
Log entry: 525°F
